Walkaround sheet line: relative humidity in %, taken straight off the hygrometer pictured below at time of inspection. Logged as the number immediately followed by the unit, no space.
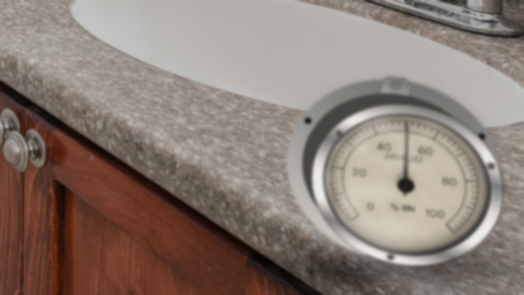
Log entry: 50%
